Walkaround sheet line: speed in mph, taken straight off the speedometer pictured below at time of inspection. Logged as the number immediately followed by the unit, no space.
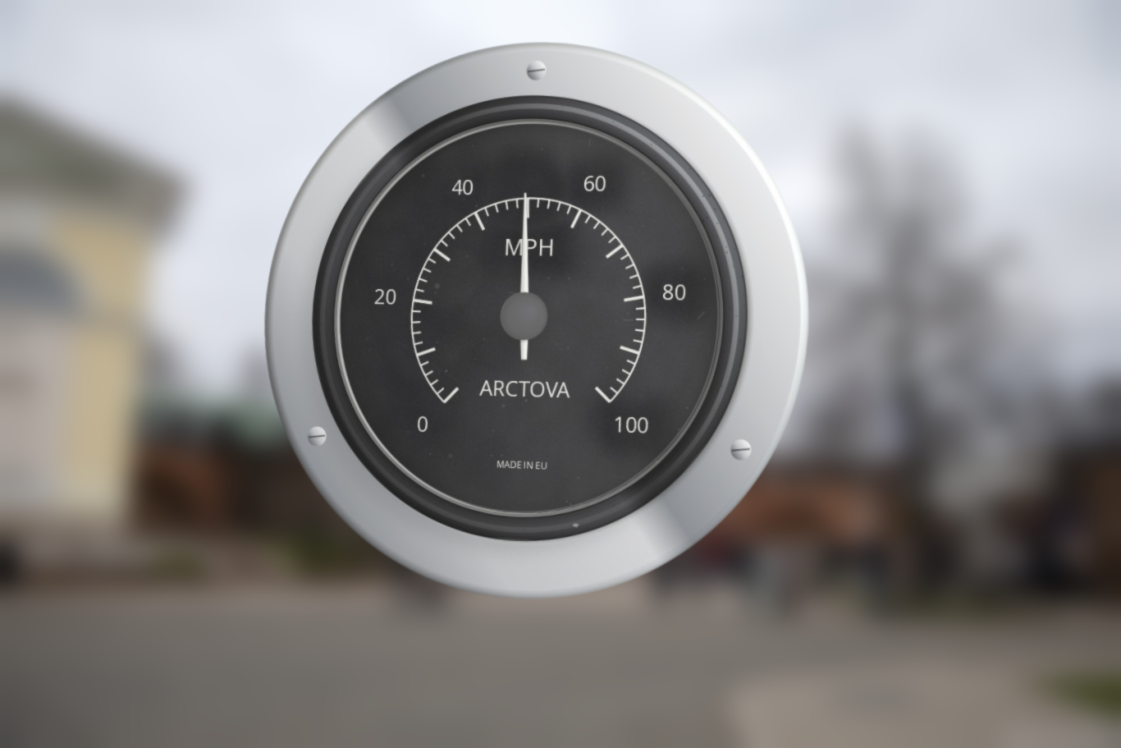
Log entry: 50mph
